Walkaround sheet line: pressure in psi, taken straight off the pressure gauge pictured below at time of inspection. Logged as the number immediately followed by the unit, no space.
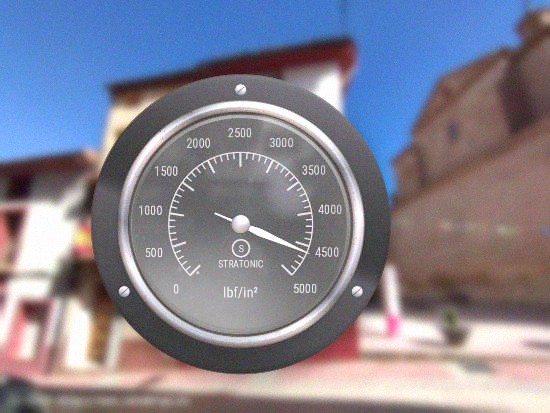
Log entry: 4600psi
